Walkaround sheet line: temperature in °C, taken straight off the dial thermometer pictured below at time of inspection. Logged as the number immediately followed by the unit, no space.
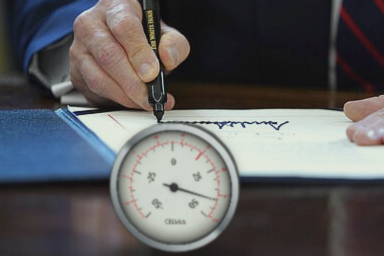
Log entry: 40°C
